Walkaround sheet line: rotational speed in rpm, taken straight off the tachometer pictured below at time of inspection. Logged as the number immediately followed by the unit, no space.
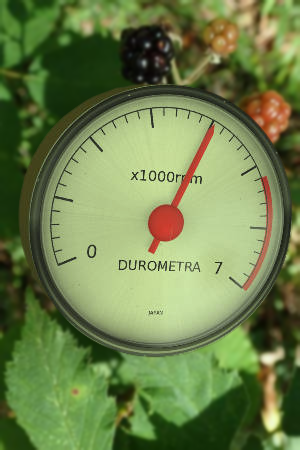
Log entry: 4000rpm
